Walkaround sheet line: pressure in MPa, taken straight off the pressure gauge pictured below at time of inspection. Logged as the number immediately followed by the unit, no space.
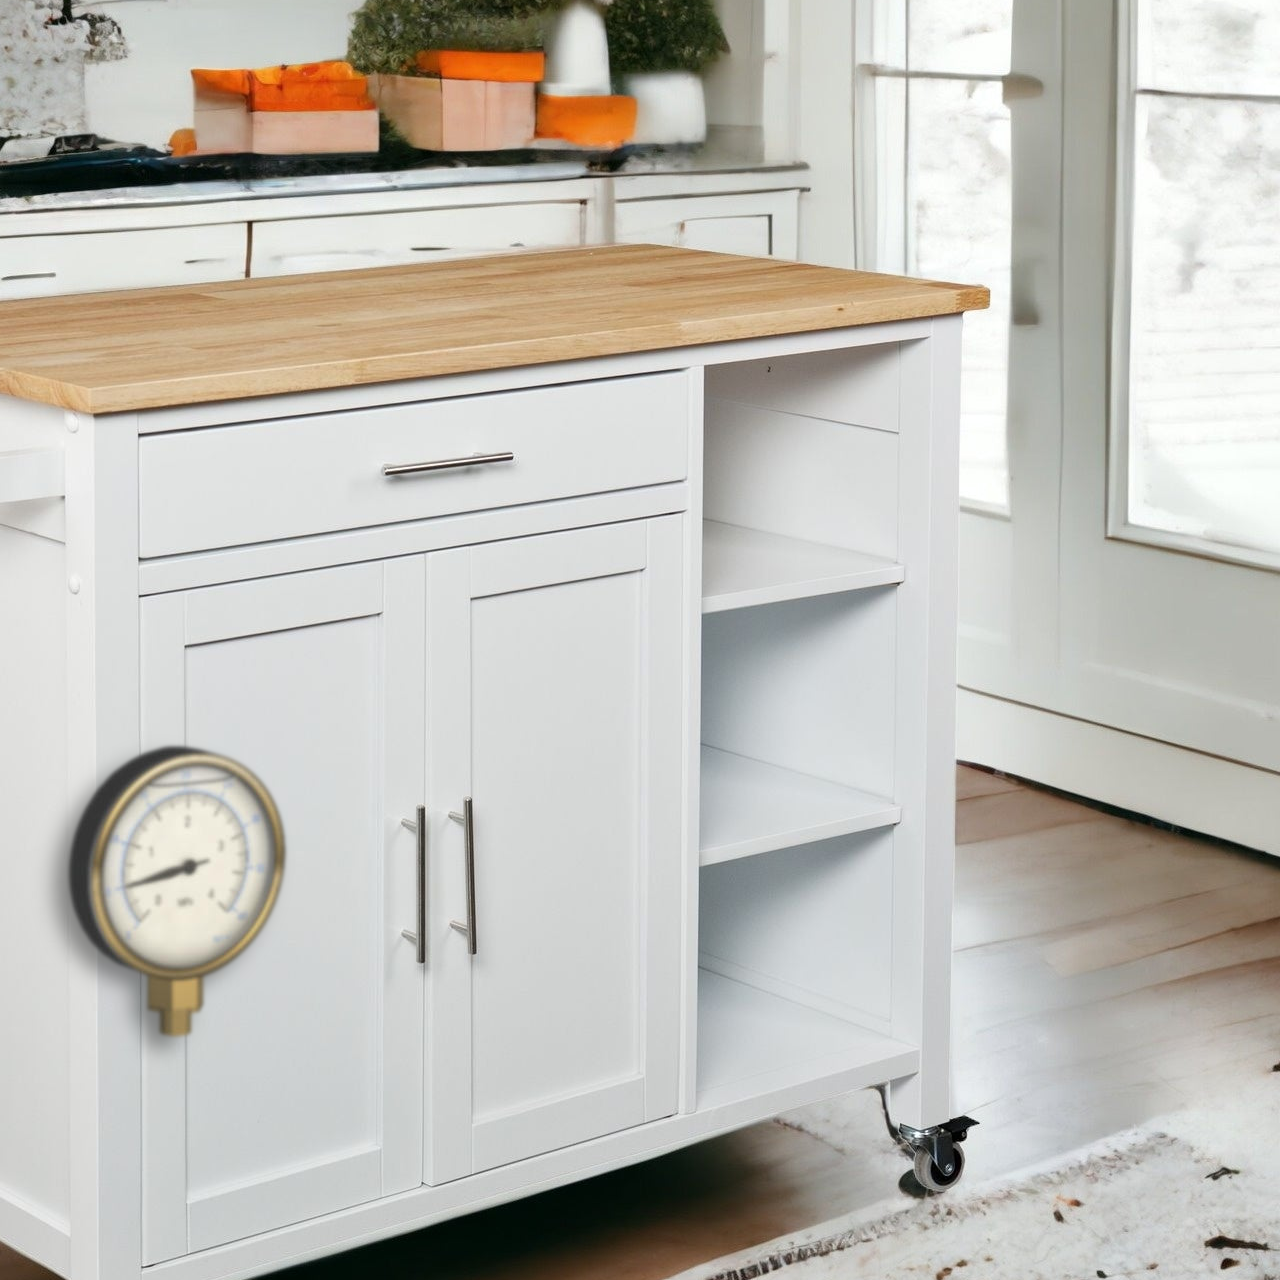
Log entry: 0.5MPa
